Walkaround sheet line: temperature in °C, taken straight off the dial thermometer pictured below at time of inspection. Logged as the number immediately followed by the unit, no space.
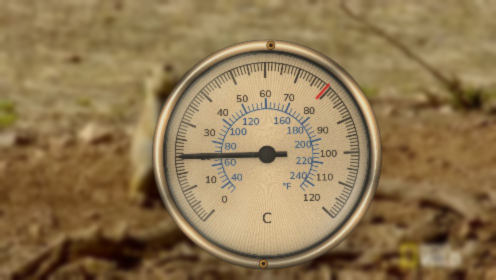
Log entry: 20°C
